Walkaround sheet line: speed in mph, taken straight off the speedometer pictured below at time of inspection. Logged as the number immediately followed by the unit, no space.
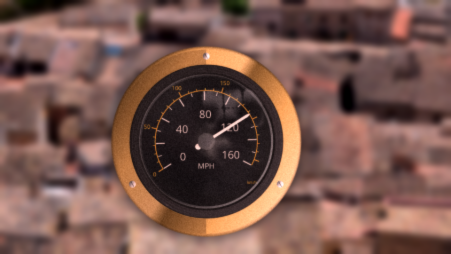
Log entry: 120mph
